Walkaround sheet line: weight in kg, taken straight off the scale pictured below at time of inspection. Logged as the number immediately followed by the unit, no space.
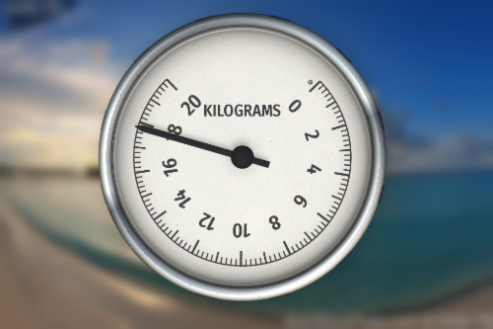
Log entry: 17.8kg
